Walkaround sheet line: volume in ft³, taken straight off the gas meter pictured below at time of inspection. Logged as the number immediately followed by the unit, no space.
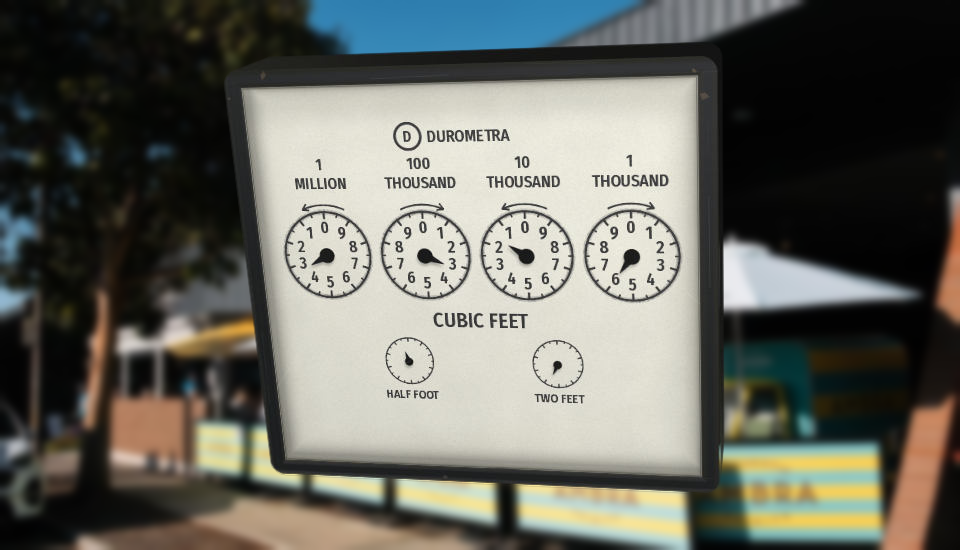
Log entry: 331600ft³
